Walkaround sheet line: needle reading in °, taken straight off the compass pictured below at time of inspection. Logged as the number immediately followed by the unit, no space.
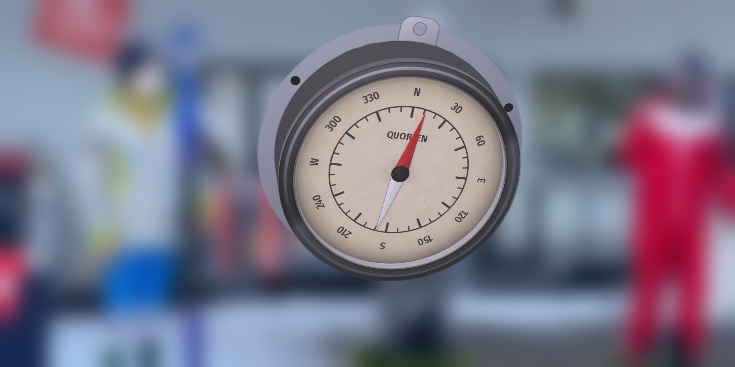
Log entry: 10°
